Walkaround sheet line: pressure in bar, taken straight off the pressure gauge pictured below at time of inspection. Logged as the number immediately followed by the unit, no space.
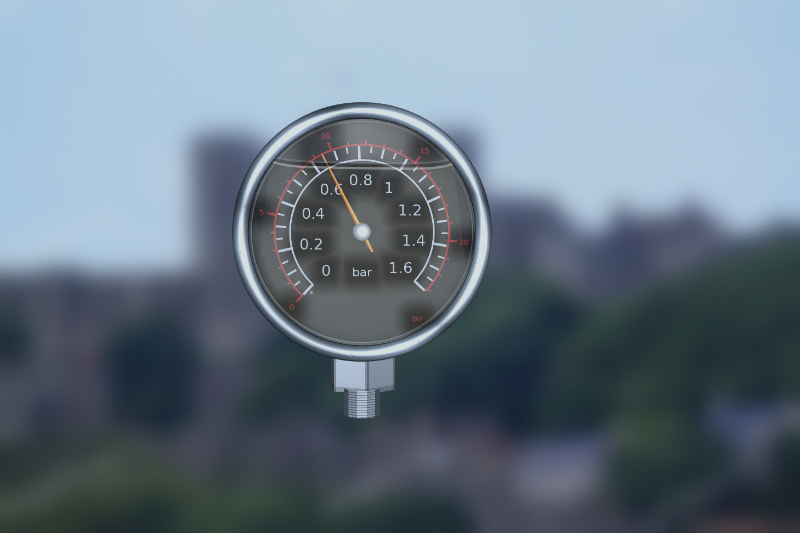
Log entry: 0.65bar
